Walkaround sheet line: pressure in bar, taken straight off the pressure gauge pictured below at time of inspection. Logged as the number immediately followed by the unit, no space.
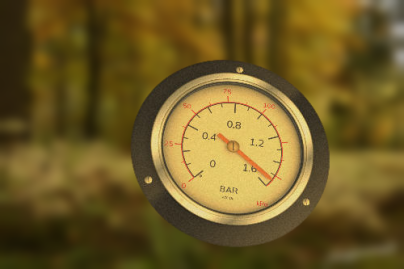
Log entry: 1.55bar
